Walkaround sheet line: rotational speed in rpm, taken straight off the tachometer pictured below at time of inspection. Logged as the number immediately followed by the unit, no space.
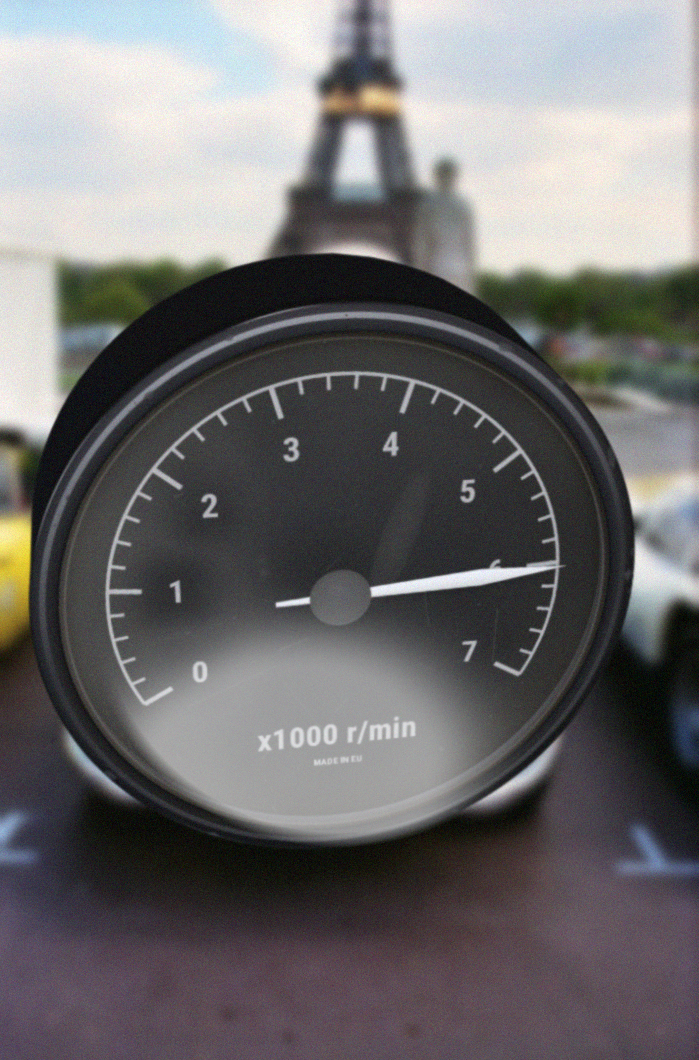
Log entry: 6000rpm
